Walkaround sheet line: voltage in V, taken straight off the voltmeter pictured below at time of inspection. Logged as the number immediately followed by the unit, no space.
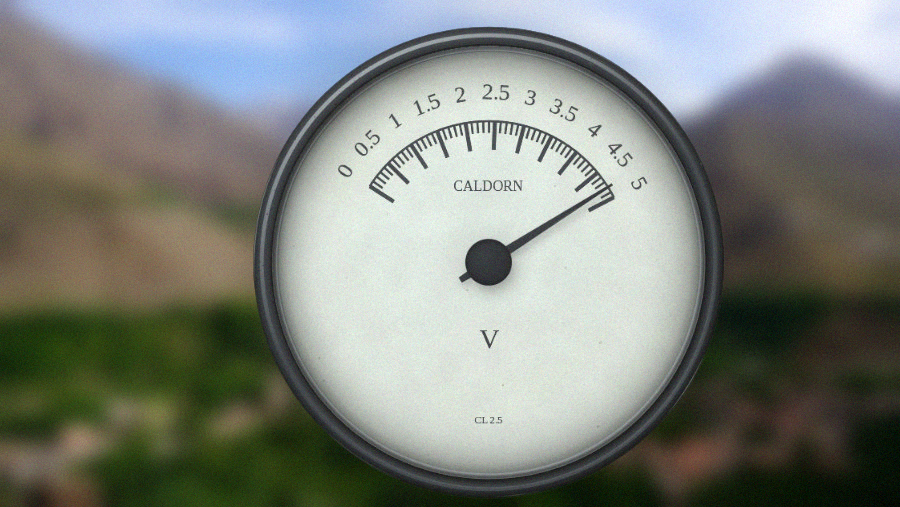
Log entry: 4.8V
